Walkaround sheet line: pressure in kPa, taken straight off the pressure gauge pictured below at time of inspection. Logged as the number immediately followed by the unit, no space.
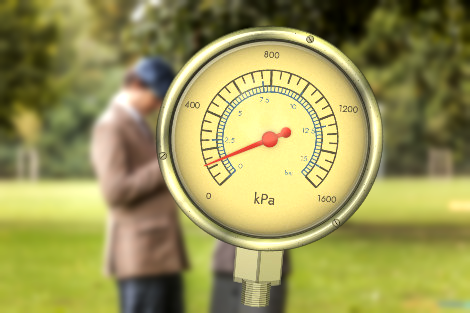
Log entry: 125kPa
